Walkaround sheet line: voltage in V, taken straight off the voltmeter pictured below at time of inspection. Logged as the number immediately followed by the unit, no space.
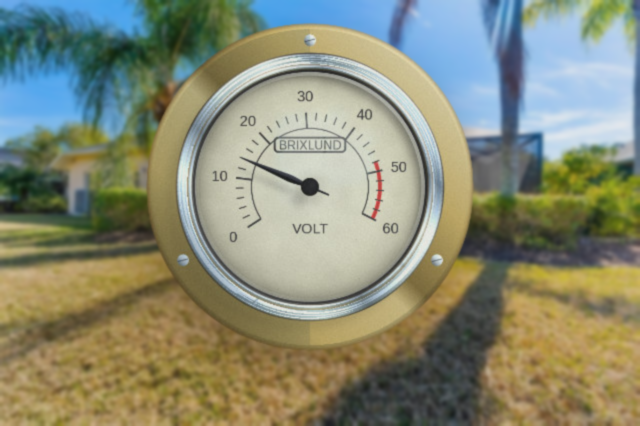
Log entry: 14V
